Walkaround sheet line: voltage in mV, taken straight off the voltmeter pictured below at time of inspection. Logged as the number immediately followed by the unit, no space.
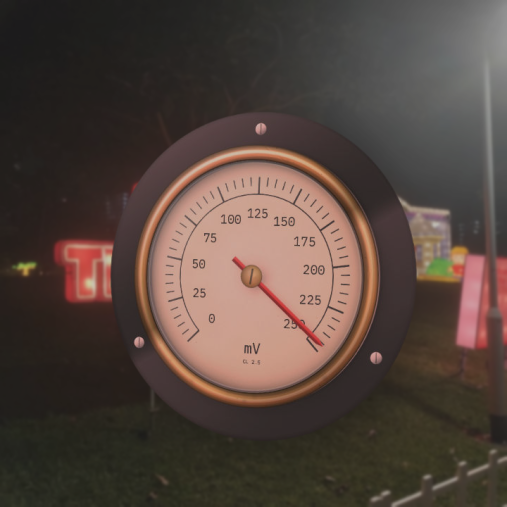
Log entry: 245mV
